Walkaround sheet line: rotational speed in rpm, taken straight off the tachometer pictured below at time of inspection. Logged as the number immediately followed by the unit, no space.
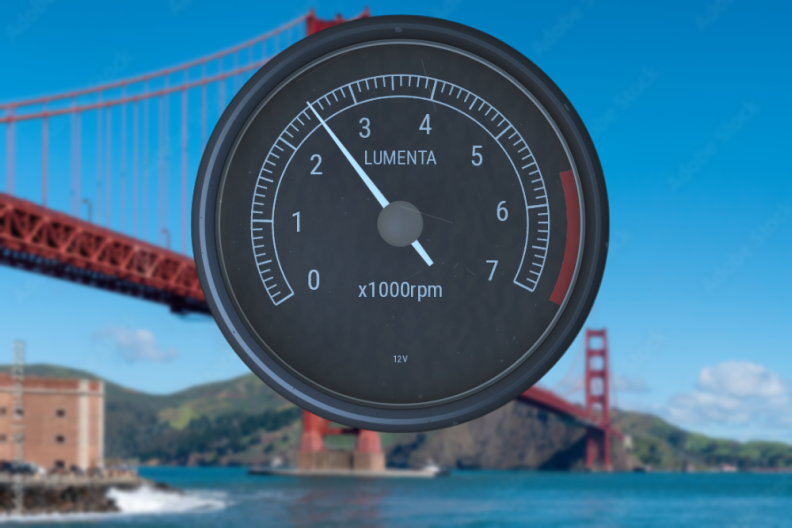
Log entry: 2500rpm
